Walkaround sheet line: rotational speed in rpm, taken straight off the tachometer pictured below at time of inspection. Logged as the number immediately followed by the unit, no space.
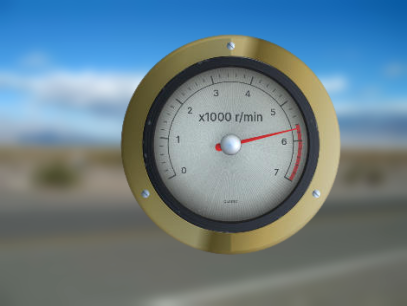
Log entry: 5700rpm
